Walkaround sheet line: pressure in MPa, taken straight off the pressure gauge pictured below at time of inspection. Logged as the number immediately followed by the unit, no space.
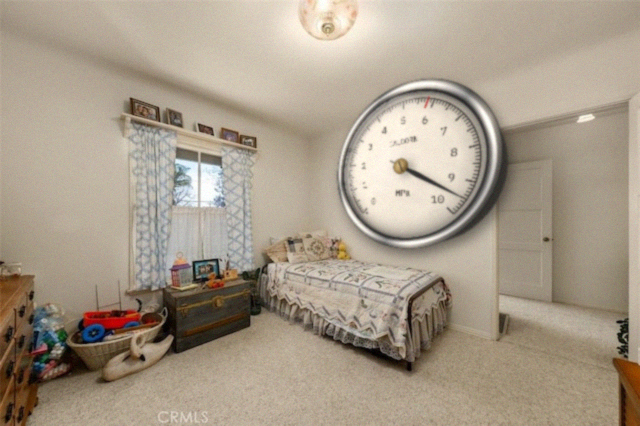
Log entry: 9.5MPa
